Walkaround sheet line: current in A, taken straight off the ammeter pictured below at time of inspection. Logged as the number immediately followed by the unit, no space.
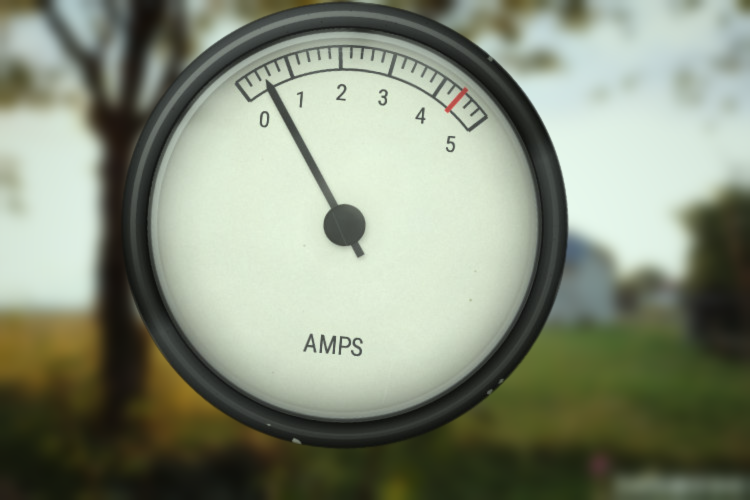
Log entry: 0.5A
